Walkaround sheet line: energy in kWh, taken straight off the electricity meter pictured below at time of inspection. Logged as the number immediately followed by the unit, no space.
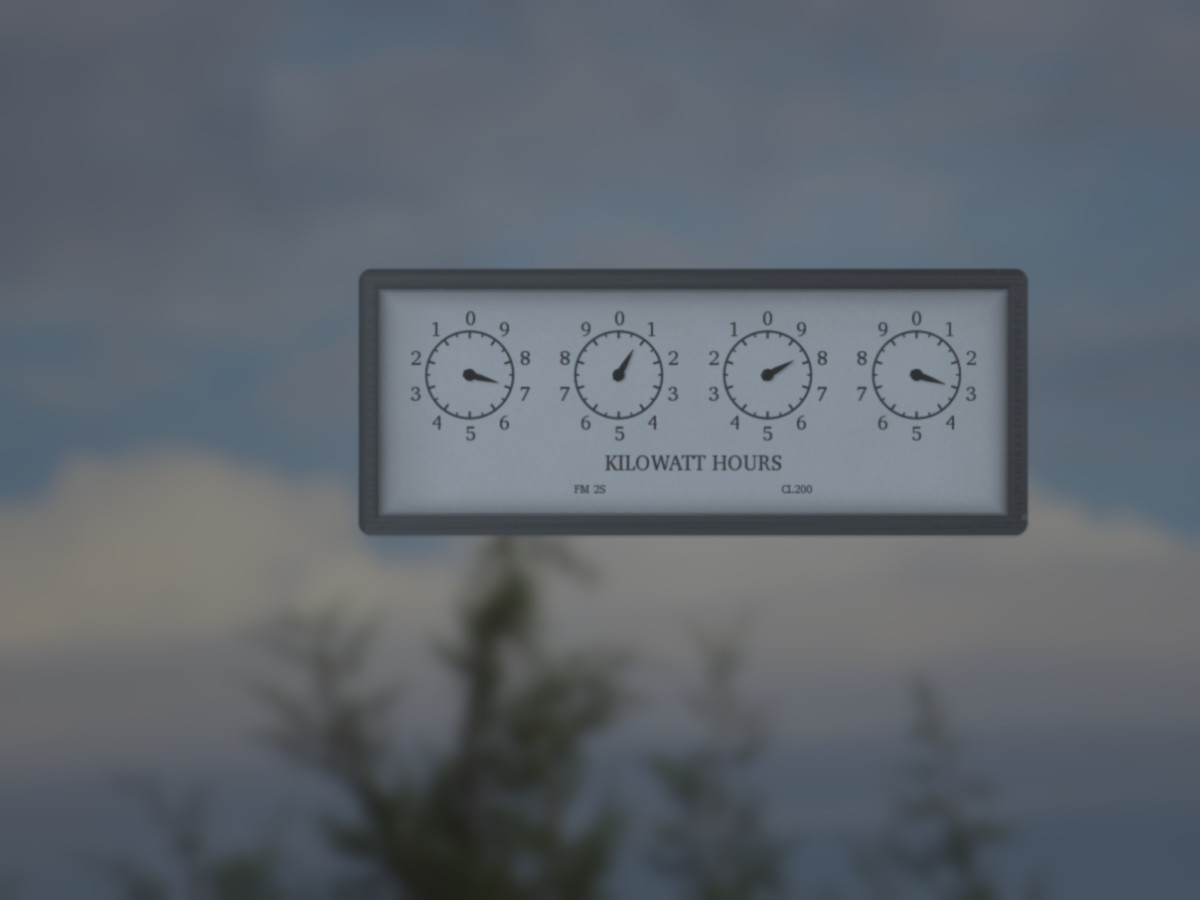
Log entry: 7083kWh
